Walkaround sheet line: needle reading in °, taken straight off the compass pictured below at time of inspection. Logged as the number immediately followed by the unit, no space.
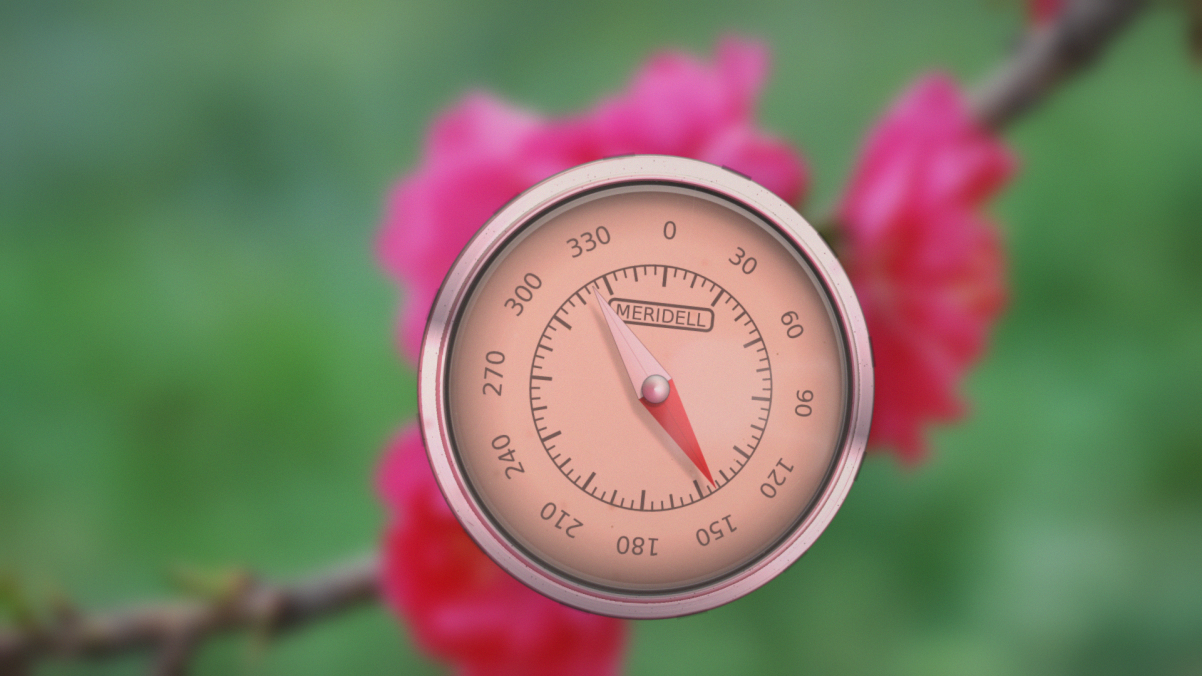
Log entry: 142.5°
